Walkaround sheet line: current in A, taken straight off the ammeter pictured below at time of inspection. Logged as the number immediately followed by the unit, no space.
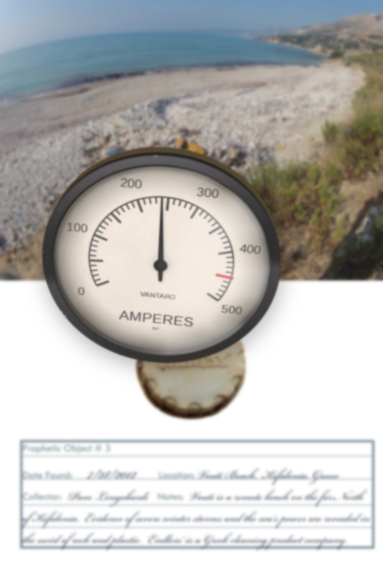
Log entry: 240A
